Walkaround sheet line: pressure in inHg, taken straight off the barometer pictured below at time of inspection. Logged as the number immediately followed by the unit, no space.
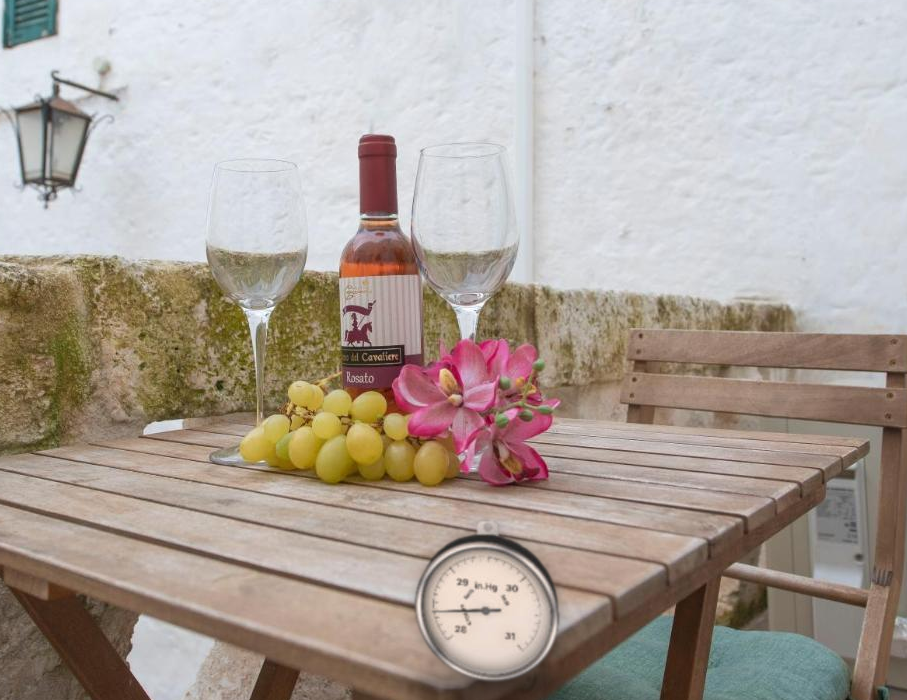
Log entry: 28.4inHg
